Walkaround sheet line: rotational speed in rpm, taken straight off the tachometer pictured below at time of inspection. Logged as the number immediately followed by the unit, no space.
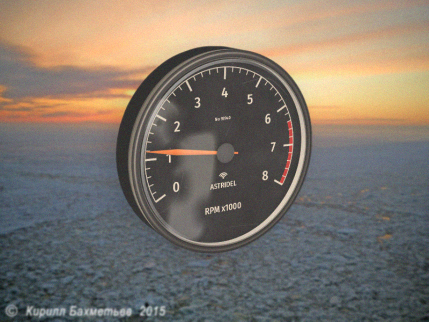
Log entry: 1200rpm
